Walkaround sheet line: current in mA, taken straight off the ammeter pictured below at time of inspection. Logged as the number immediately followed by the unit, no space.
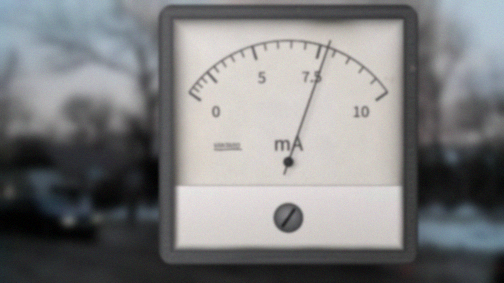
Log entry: 7.75mA
